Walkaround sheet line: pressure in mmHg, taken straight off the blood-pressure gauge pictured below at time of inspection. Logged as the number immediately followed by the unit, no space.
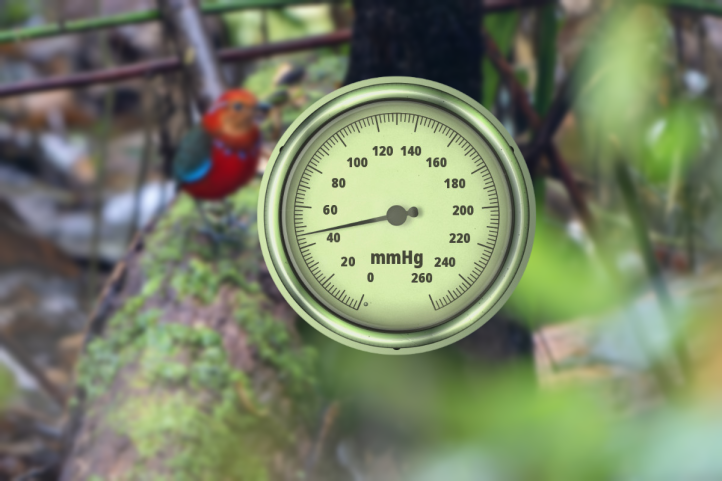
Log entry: 46mmHg
